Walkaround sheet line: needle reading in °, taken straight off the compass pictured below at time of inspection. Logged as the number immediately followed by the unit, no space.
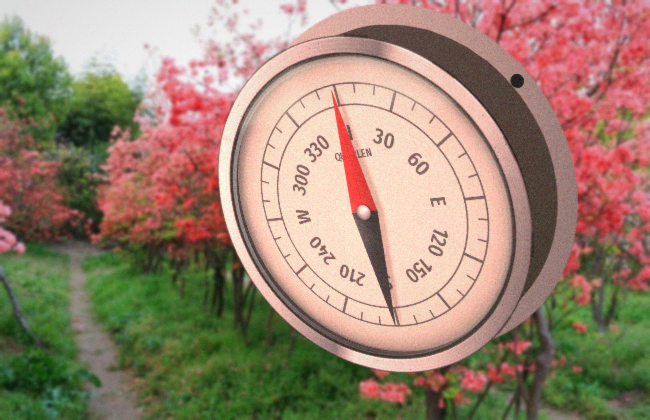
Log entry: 0°
